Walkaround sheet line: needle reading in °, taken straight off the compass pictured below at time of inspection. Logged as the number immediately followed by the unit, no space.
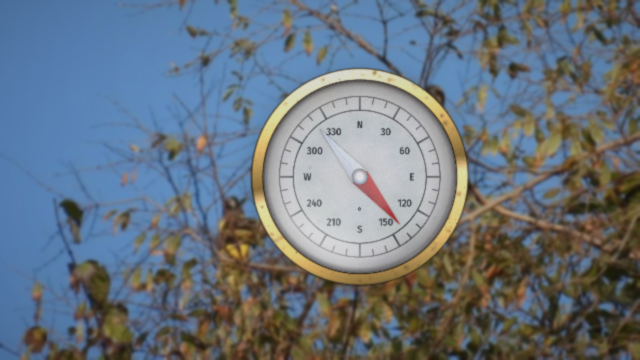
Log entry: 140°
